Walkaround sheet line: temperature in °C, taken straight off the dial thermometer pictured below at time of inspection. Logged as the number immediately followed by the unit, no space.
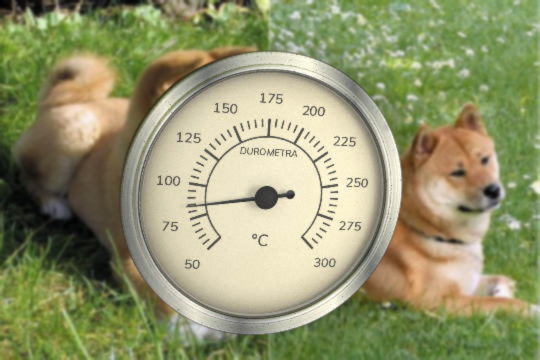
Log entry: 85°C
